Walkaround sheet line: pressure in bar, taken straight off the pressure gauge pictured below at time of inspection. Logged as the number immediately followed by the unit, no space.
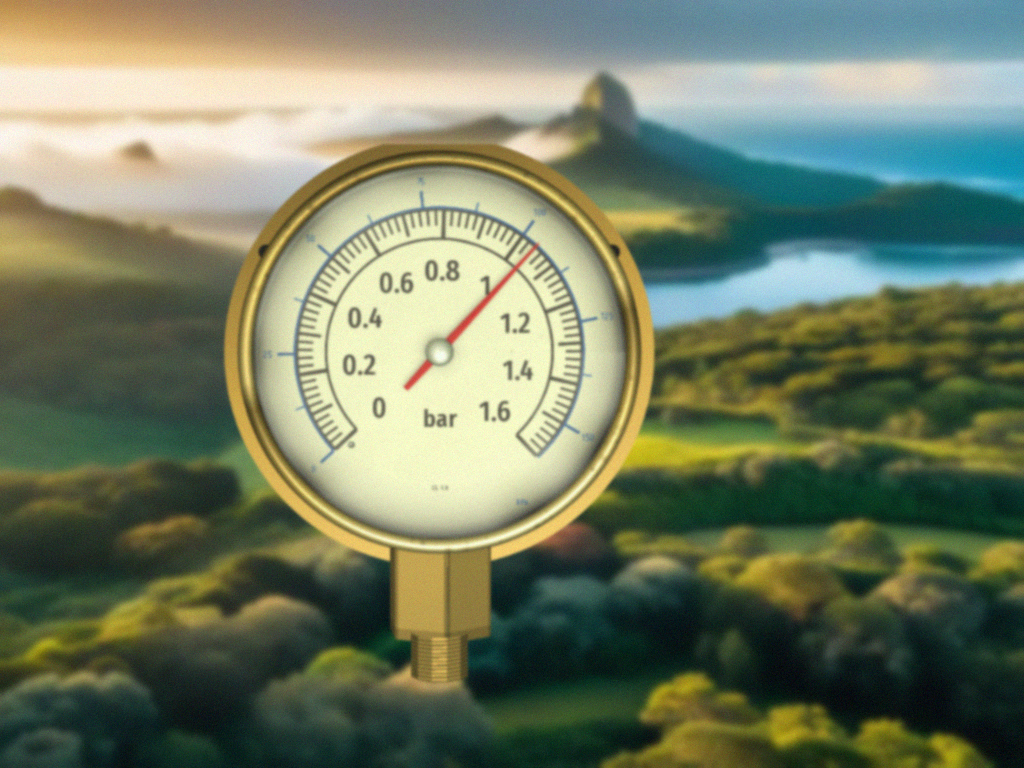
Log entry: 1.04bar
